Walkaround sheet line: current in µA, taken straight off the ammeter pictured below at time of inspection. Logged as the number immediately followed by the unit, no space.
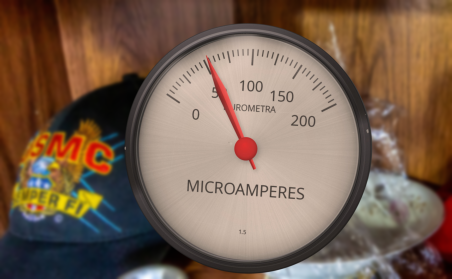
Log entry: 55µA
